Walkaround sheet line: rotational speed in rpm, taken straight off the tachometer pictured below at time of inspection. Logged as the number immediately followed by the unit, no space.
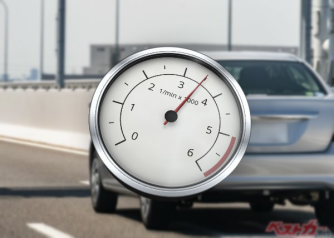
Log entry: 3500rpm
